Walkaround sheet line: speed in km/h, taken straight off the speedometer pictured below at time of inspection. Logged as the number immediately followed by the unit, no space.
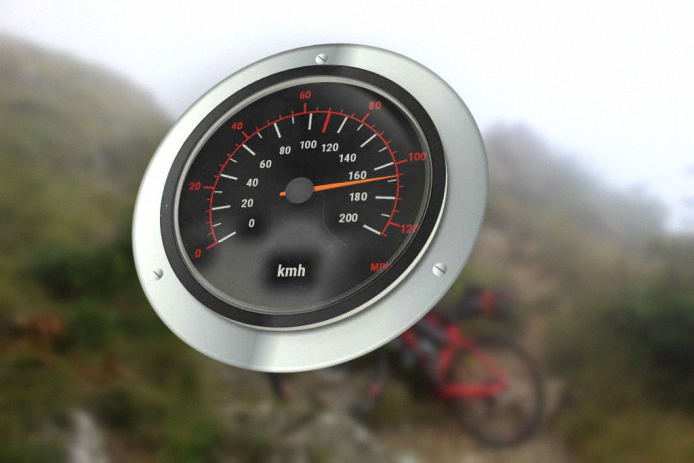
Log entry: 170km/h
